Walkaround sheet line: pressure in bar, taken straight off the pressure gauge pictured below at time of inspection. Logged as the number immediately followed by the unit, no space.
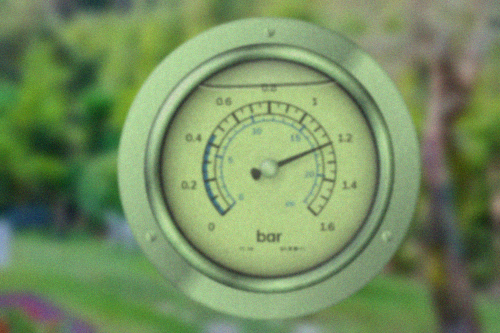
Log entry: 1.2bar
